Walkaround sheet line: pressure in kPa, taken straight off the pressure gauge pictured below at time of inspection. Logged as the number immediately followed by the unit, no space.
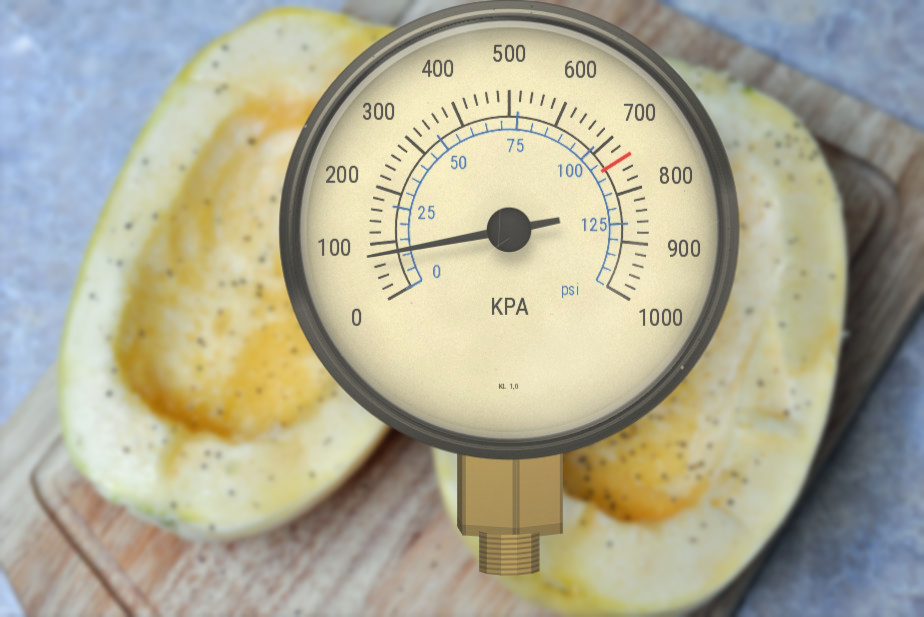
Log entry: 80kPa
